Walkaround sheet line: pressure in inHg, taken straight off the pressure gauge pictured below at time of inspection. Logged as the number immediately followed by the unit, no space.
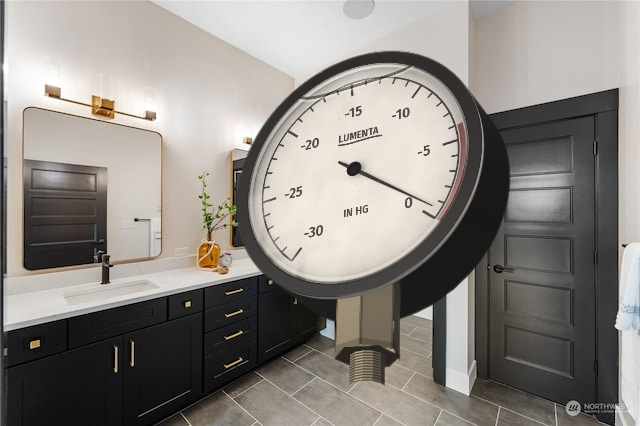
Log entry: -0.5inHg
